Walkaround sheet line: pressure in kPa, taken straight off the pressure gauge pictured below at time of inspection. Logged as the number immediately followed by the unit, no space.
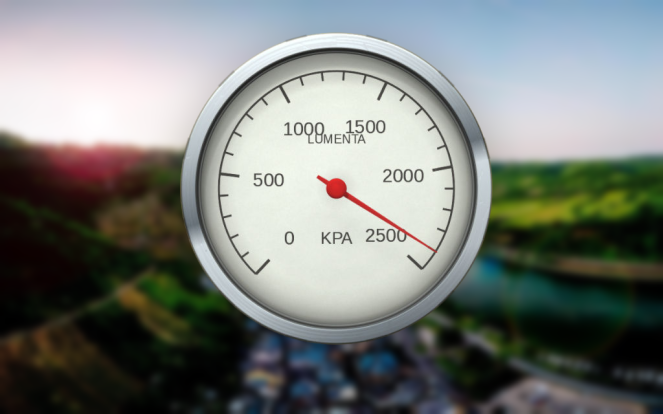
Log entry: 2400kPa
